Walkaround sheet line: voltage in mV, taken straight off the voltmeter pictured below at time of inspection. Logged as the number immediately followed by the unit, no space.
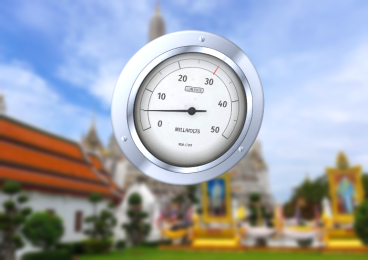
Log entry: 5mV
